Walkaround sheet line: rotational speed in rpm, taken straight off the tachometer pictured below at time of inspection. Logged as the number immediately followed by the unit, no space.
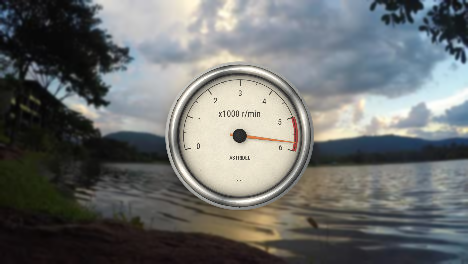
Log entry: 5750rpm
